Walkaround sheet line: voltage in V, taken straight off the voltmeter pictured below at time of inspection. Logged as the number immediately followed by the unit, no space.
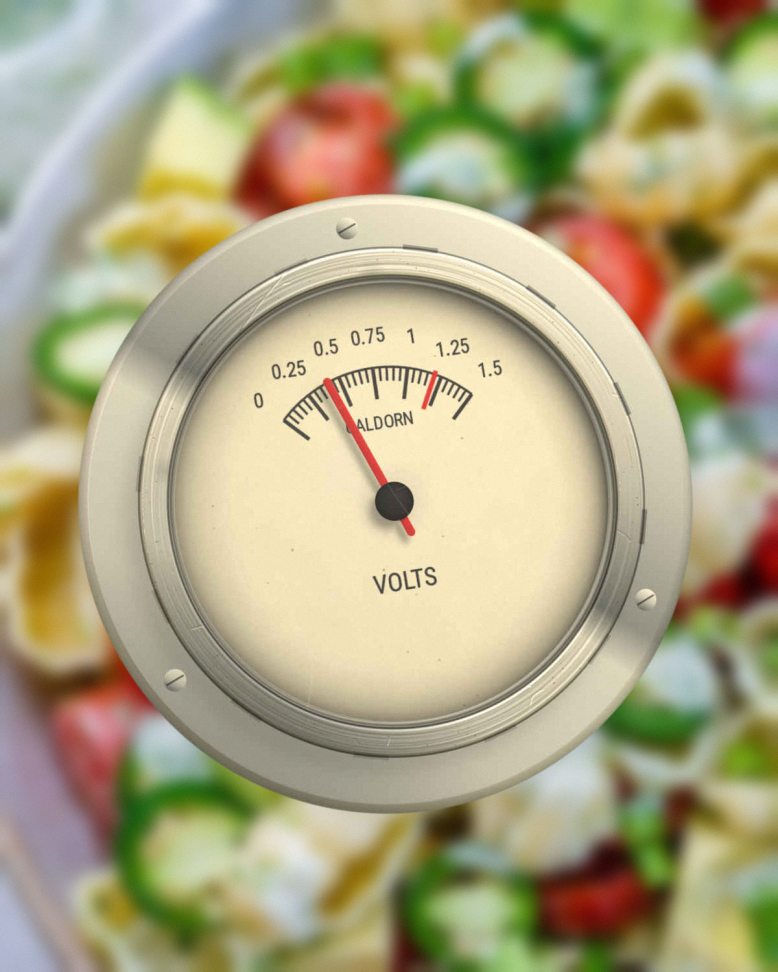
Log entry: 0.4V
